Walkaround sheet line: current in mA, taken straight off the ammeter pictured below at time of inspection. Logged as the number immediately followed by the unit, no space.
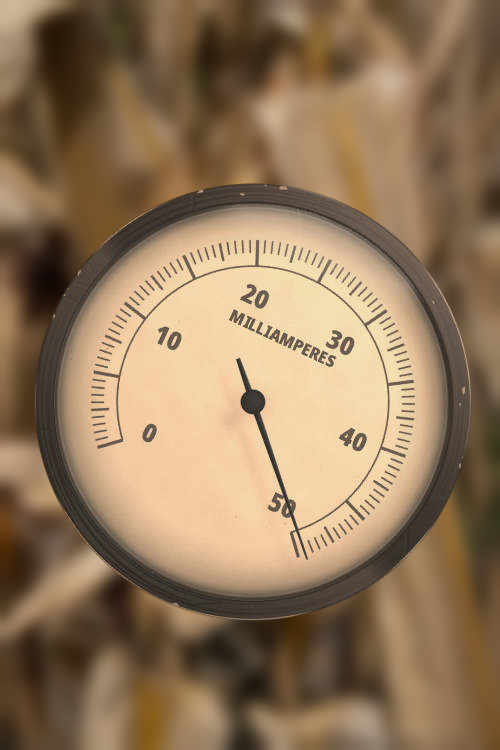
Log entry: 49.5mA
